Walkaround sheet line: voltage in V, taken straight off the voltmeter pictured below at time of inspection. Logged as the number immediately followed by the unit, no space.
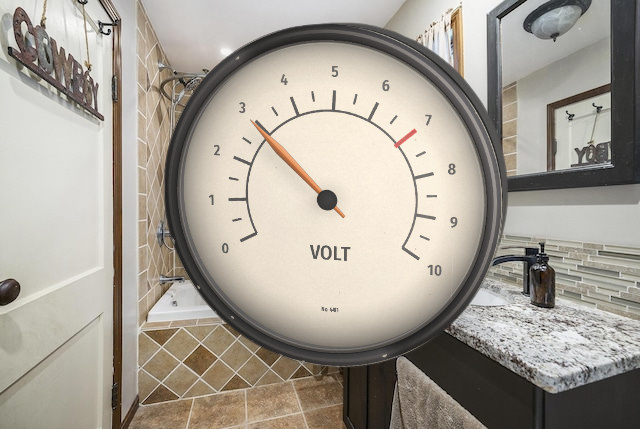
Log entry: 3V
